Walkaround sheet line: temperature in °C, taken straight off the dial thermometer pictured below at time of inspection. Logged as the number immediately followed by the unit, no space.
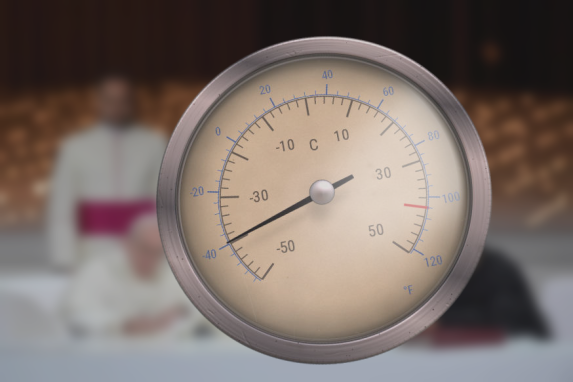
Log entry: -40°C
